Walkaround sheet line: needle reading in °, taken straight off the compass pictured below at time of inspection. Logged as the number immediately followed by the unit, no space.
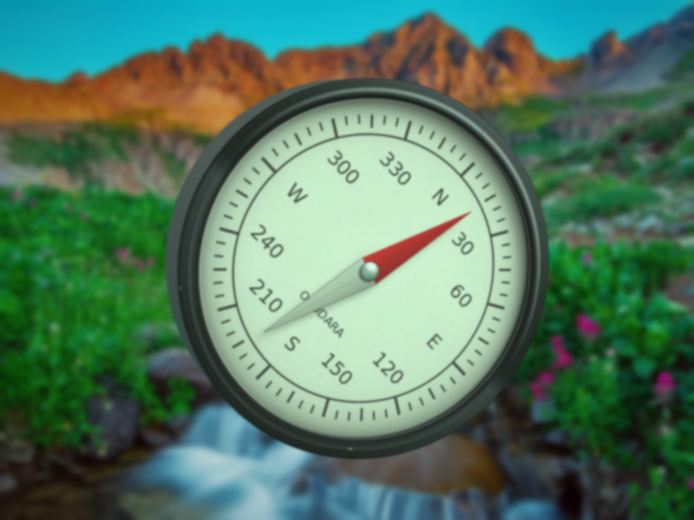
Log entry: 15°
